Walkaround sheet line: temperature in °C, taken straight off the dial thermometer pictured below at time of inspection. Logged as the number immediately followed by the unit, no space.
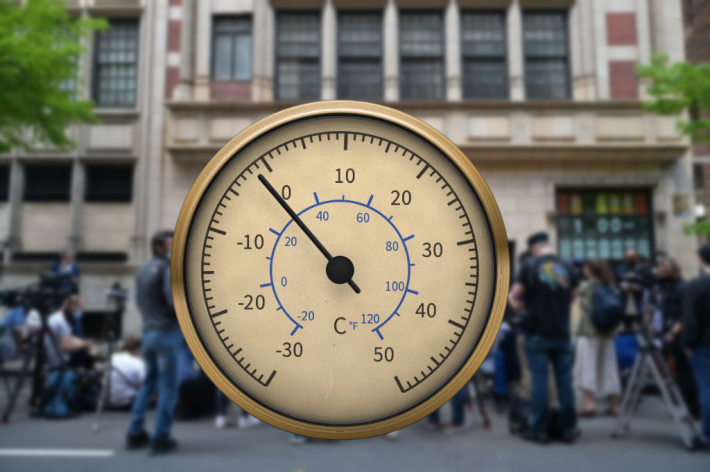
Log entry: -1.5°C
